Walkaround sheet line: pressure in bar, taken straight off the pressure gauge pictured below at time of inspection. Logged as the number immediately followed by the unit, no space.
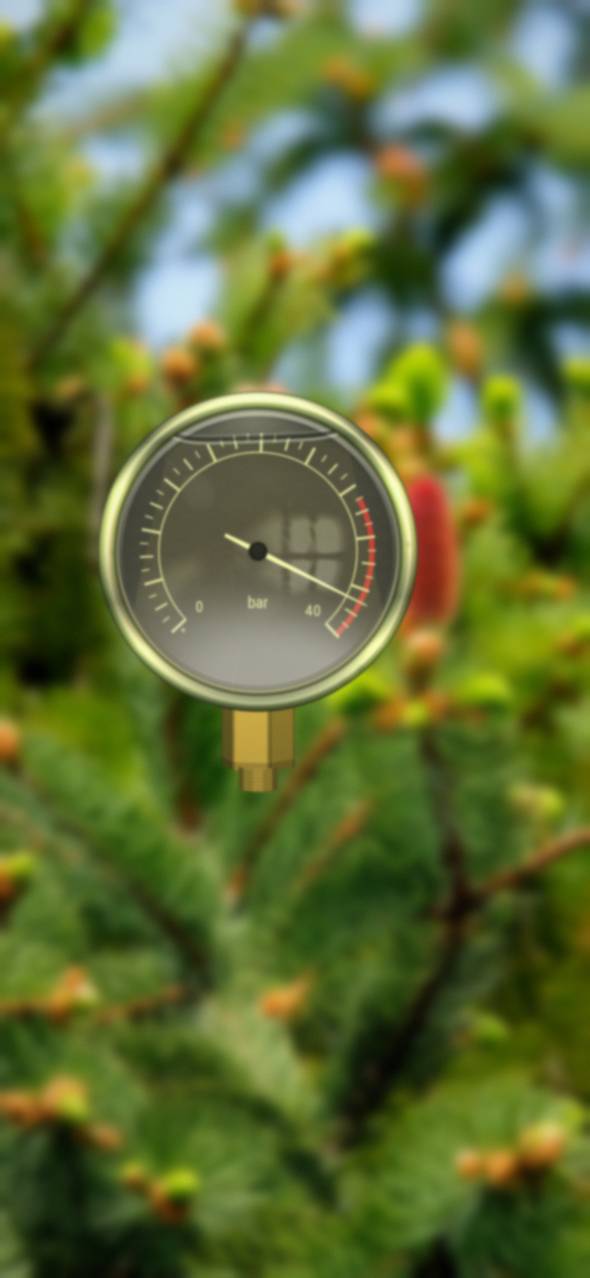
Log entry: 37bar
